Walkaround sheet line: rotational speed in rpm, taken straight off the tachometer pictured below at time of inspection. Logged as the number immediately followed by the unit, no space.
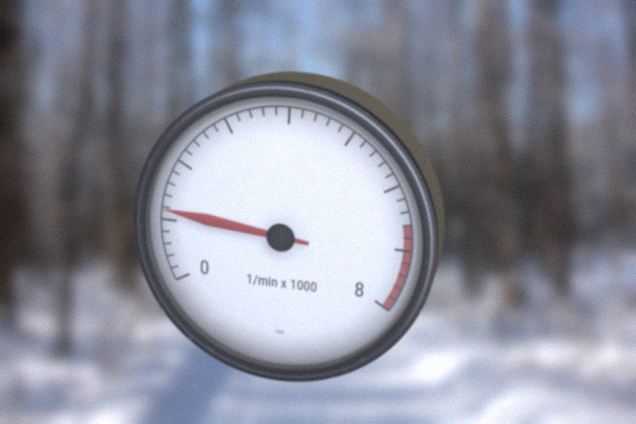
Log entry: 1200rpm
